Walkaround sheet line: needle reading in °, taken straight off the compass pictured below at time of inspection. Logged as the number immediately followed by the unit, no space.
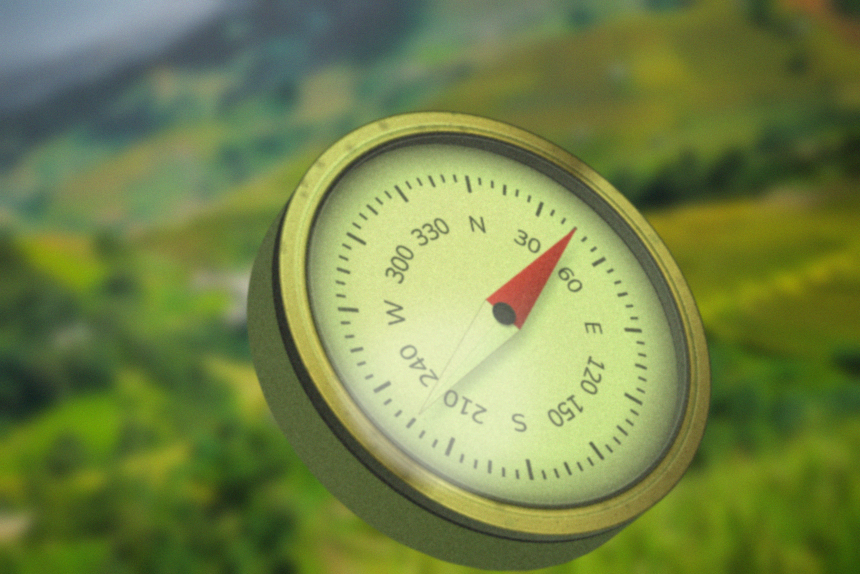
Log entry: 45°
